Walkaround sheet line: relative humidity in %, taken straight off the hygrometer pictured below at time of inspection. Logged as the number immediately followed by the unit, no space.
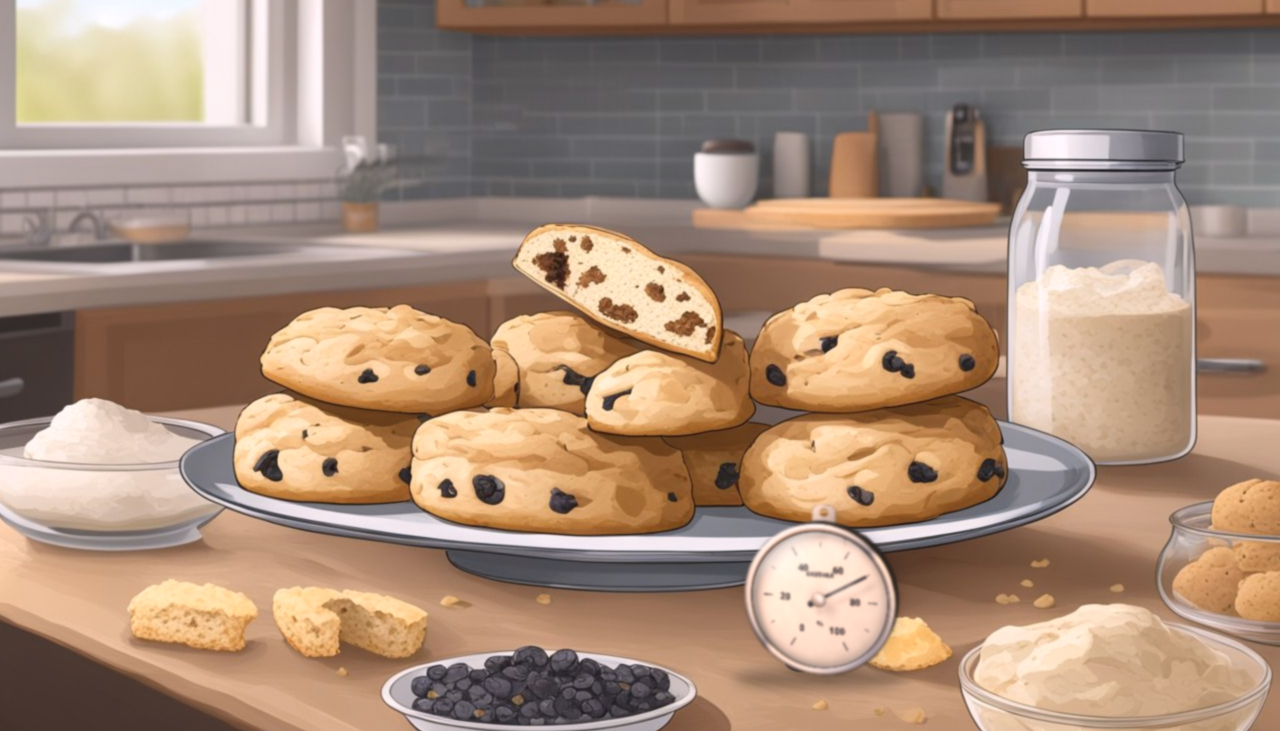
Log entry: 70%
